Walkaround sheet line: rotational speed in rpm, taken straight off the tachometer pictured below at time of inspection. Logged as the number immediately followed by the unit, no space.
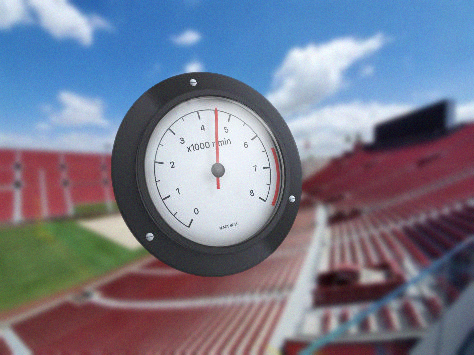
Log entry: 4500rpm
